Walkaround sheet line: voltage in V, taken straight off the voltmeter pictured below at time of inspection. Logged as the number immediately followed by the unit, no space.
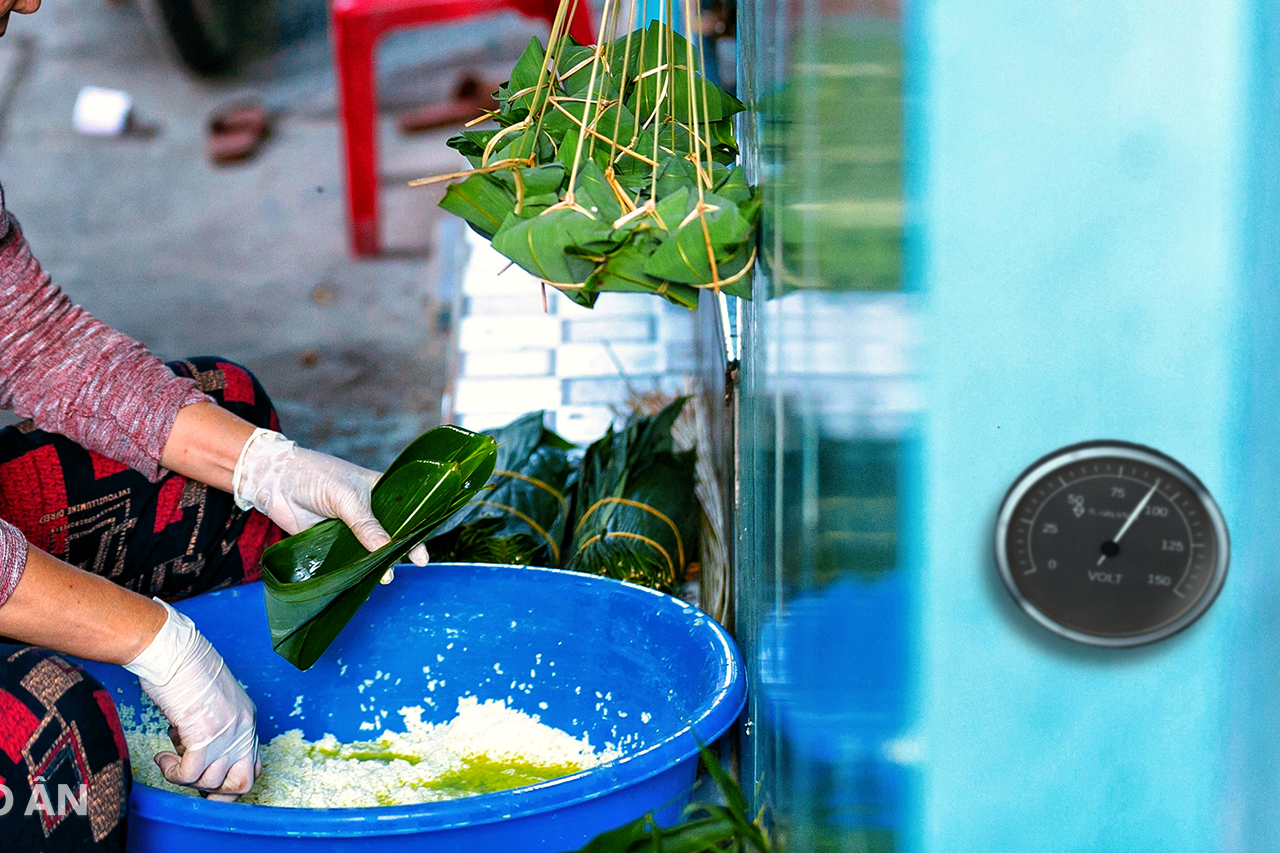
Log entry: 90V
